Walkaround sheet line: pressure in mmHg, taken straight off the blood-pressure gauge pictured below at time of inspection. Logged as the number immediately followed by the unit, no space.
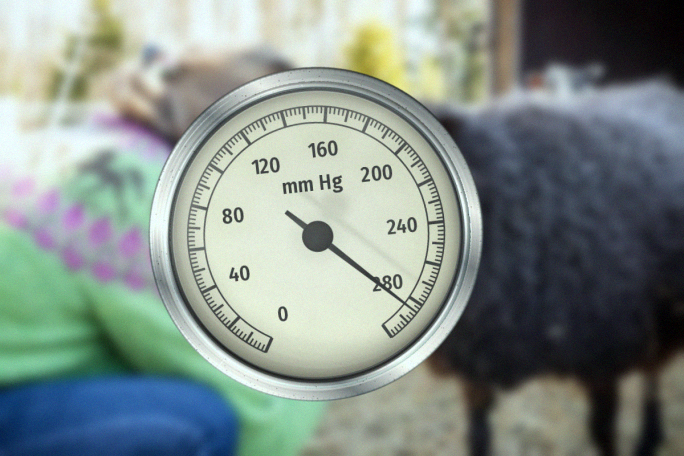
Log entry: 284mmHg
